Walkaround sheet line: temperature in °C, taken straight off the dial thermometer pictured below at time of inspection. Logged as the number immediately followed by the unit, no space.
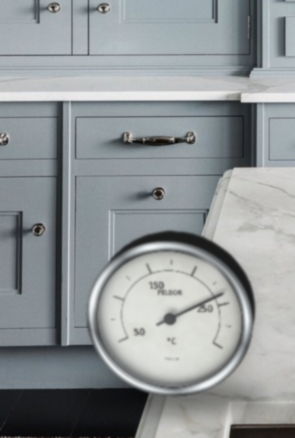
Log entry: 237.5°C
